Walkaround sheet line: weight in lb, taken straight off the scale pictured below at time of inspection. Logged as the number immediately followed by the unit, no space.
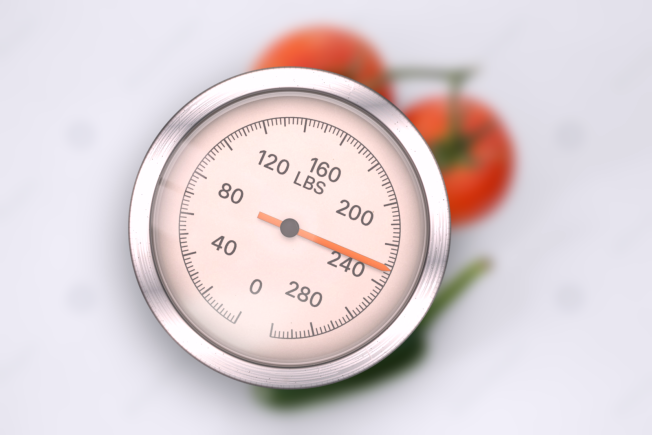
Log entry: 232lb
